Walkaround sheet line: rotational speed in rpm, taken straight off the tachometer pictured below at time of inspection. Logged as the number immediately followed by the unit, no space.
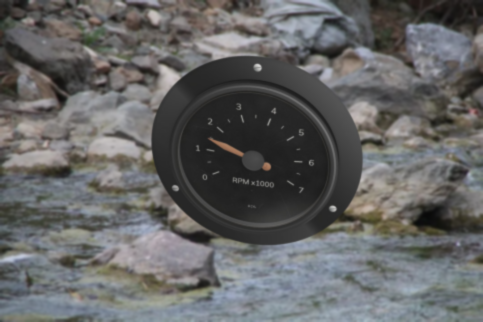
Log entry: 1500rpm
